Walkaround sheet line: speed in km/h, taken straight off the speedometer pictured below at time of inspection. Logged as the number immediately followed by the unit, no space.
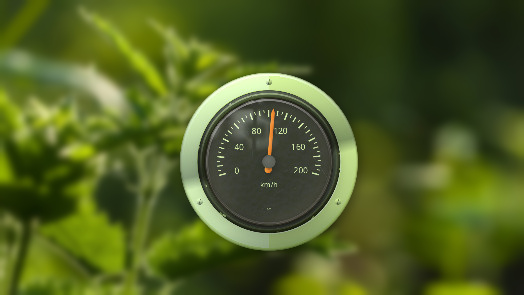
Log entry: 105km/h
